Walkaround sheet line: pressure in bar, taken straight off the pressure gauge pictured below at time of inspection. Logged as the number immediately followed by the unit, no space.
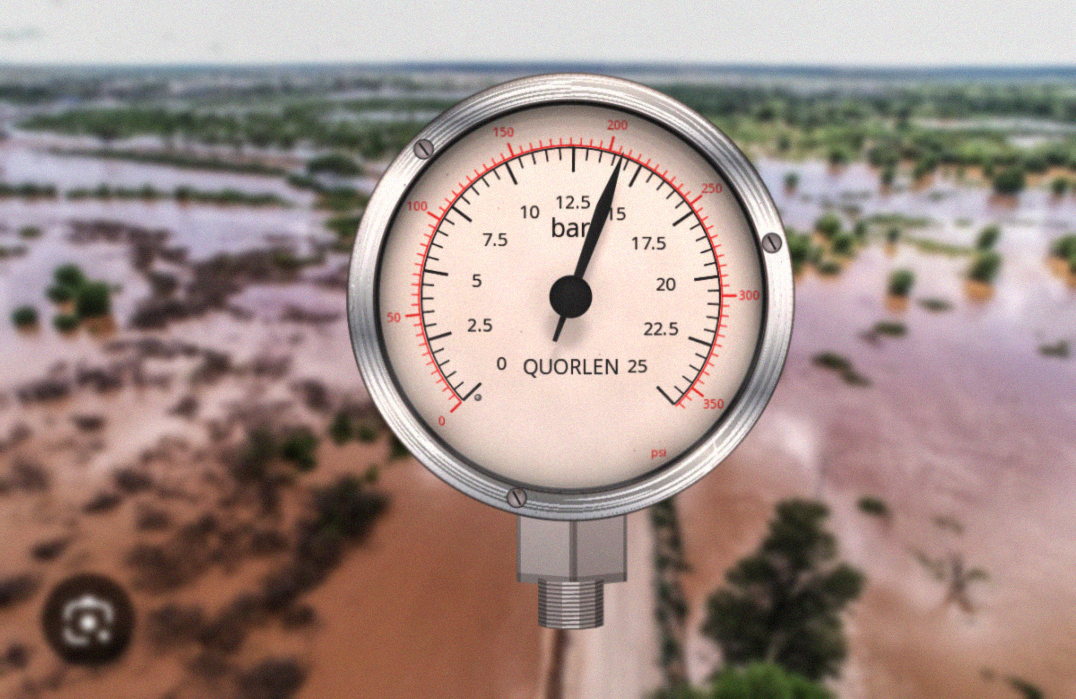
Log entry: 14.25bar
